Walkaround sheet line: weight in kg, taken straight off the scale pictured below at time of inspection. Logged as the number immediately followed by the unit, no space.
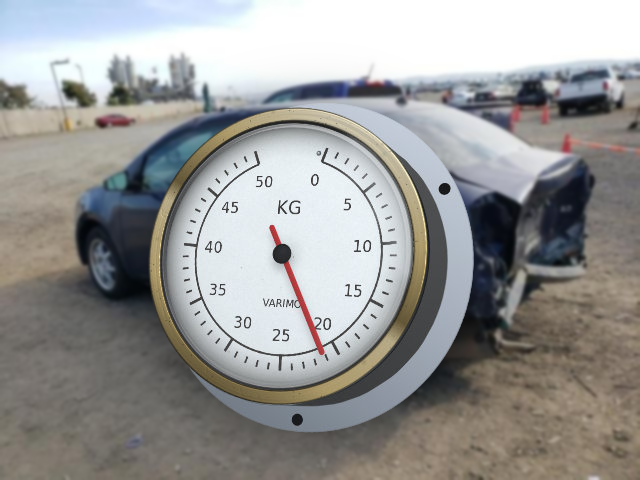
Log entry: 21kg
